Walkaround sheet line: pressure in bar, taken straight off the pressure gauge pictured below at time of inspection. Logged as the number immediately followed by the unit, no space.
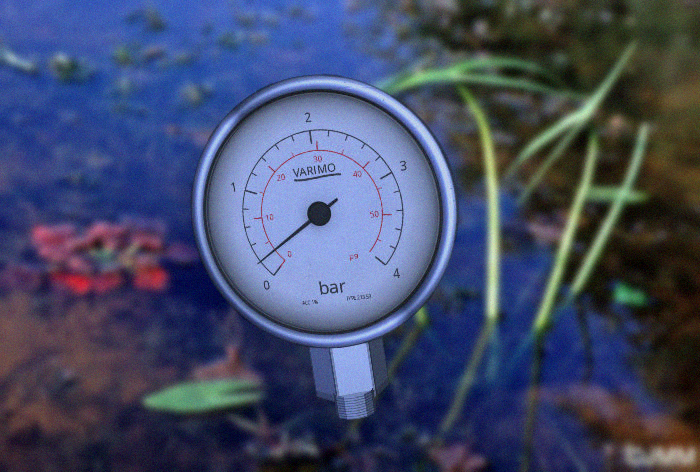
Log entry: 0.2bar
